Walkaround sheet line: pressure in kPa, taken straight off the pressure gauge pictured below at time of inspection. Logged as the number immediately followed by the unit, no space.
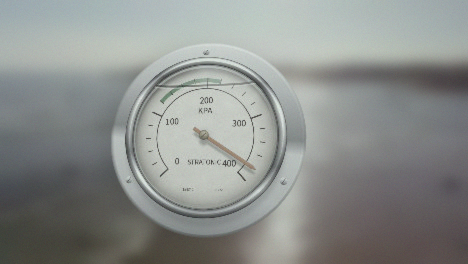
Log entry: 380kPa
